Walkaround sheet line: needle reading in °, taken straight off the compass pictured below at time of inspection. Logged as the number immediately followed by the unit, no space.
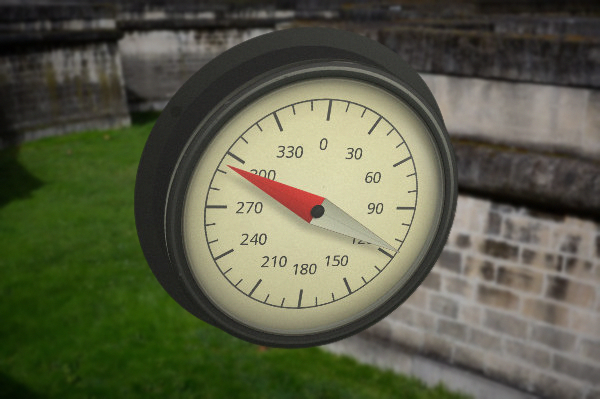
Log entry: 295°
